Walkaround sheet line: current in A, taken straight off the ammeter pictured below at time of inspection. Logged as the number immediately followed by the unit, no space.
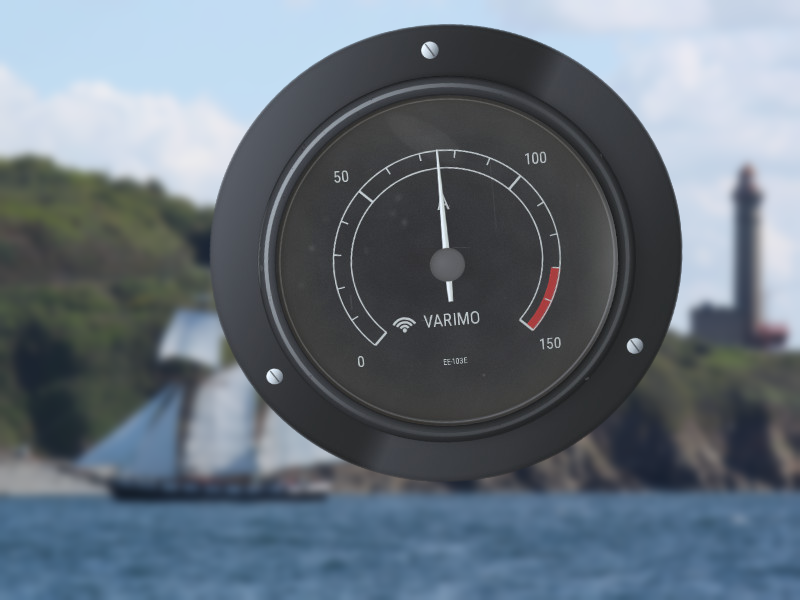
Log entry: 75A
